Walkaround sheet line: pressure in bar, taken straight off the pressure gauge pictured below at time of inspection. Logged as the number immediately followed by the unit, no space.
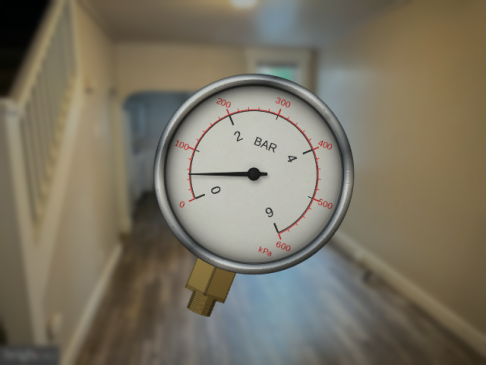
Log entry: 0.5bar
